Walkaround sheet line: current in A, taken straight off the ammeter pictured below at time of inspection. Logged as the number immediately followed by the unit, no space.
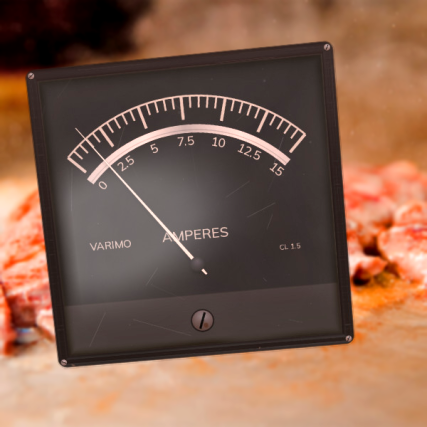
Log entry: 1.5A
